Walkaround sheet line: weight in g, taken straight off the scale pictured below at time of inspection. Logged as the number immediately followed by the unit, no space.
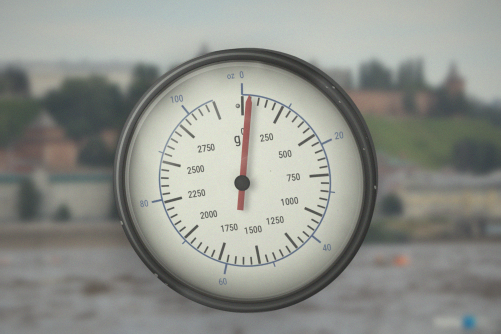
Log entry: 50g
